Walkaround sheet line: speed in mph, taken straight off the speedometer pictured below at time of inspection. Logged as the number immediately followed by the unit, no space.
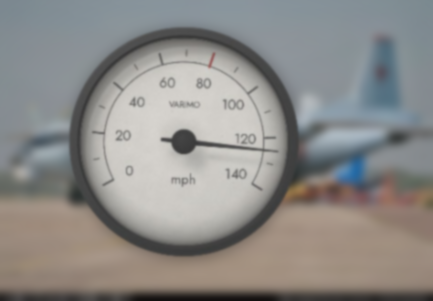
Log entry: 125mph
